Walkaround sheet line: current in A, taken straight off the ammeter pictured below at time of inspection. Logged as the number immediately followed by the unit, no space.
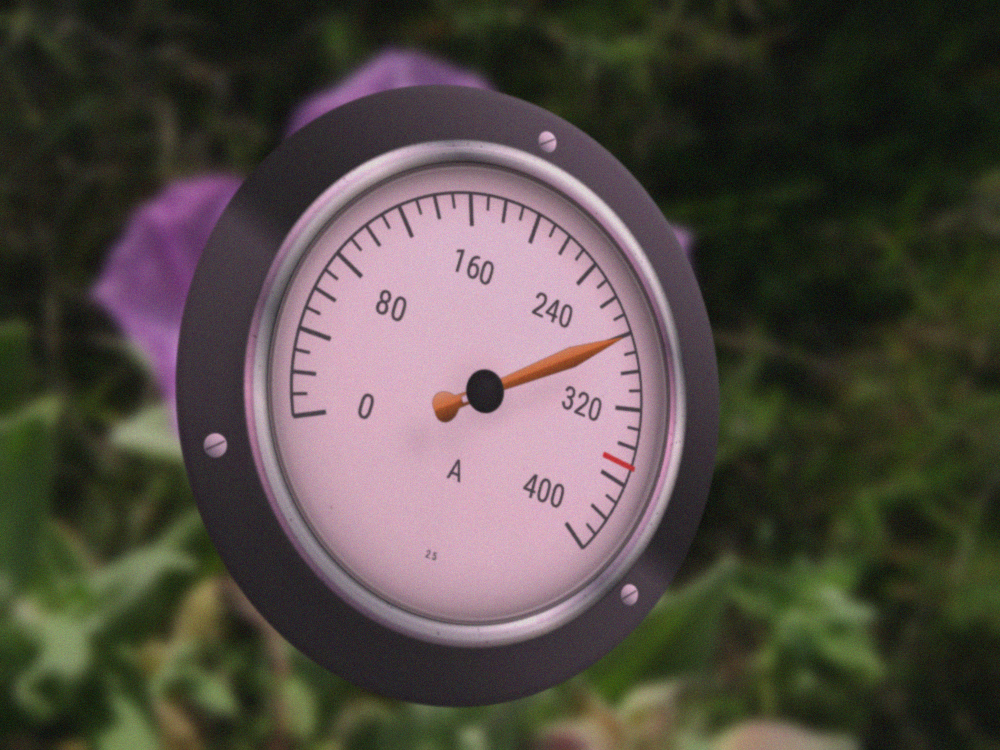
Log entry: 280A
